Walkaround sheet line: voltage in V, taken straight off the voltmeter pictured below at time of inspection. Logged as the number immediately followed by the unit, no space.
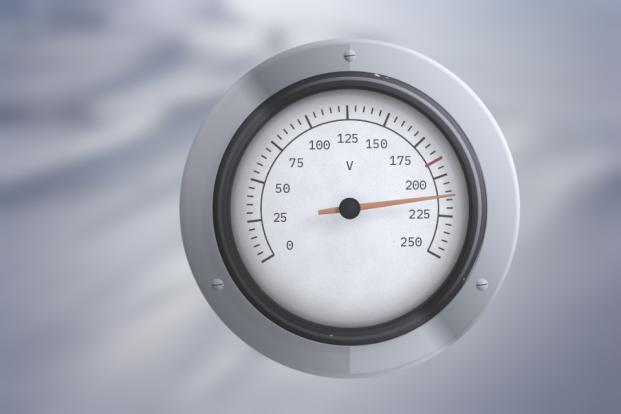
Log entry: 212.5V
